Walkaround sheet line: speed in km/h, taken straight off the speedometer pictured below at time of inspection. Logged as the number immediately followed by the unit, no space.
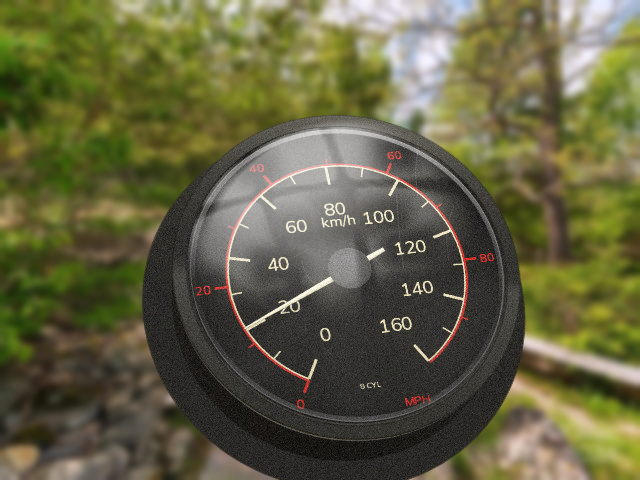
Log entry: 20km/h
